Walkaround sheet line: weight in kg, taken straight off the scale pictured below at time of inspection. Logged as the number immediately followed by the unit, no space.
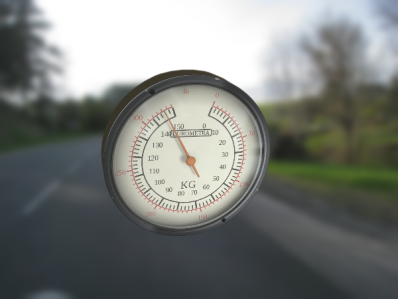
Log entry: 146kg
